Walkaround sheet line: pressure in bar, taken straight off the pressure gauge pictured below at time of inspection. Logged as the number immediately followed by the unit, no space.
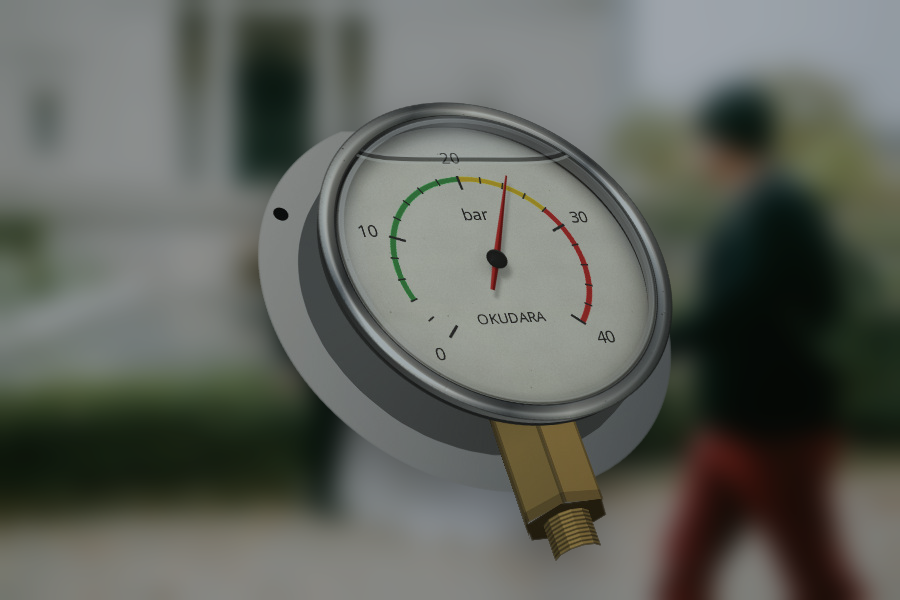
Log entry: 24bar
